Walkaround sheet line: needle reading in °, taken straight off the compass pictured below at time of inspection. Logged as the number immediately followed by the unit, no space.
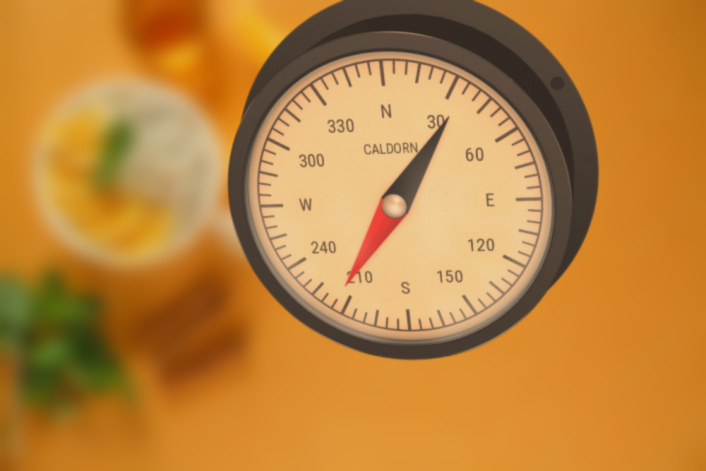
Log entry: 215°
